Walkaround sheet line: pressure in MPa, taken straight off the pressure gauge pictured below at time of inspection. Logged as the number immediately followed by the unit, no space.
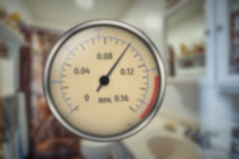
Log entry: 0.1MPa
